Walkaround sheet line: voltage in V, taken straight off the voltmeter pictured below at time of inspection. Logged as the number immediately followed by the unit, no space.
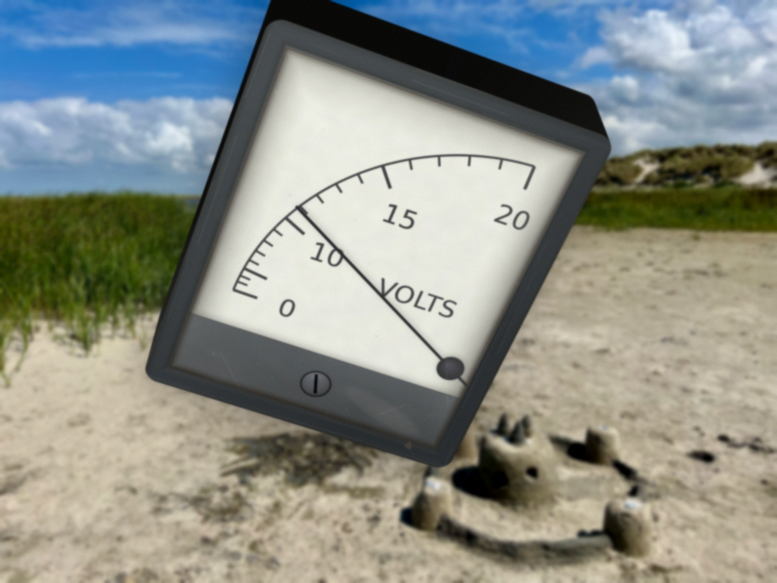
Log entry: 11V
